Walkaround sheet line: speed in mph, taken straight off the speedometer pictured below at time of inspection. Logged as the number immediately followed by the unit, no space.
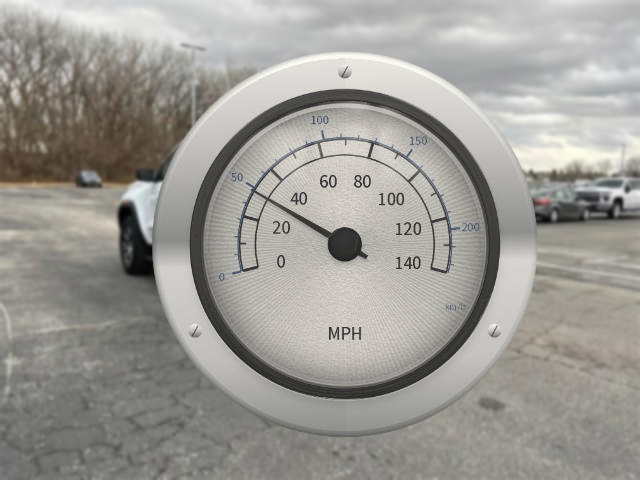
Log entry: 30mph
